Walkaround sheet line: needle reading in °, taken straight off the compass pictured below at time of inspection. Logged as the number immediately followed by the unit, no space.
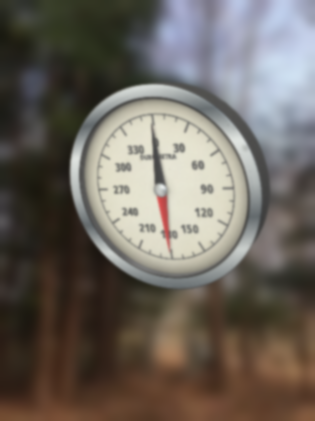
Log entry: 180°
